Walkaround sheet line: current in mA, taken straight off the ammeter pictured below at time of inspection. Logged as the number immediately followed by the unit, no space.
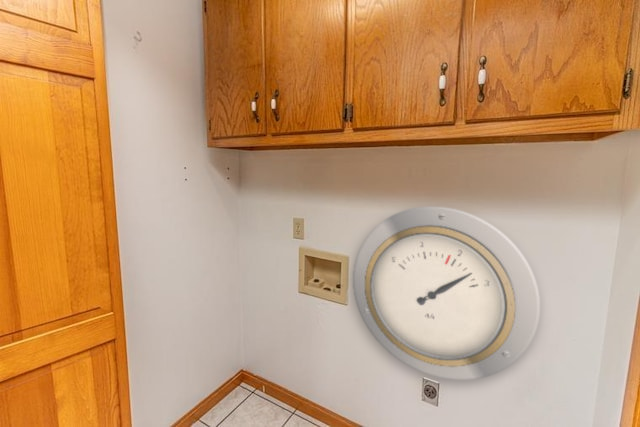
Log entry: 2.6mA
